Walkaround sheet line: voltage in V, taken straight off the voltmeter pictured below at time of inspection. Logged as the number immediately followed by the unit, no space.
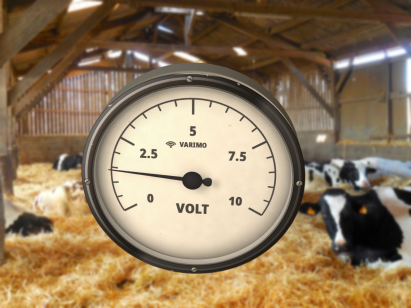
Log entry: 1.5V
